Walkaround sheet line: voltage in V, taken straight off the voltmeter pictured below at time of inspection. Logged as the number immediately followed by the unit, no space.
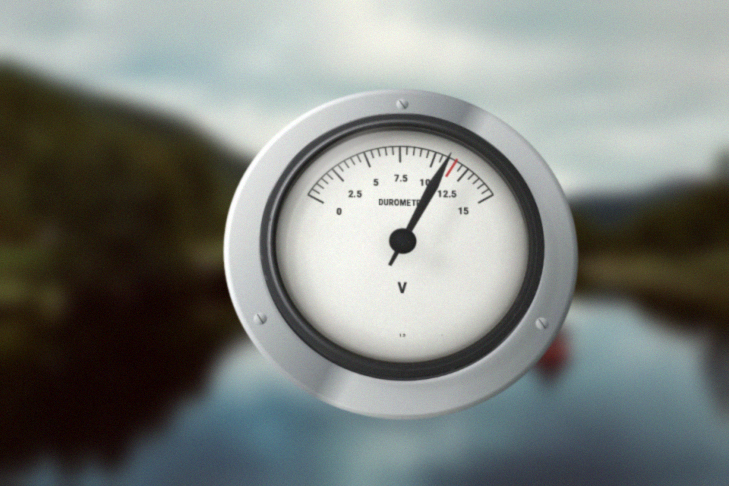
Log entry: 11V
